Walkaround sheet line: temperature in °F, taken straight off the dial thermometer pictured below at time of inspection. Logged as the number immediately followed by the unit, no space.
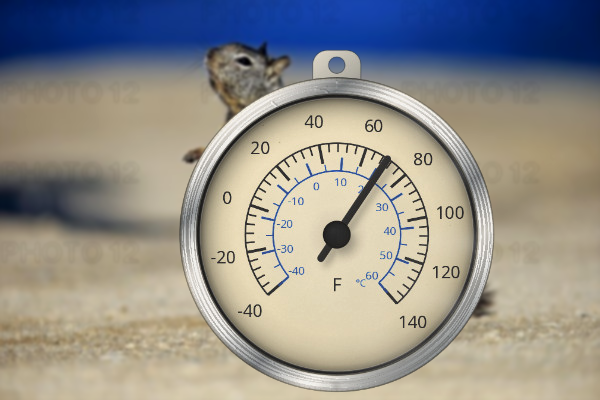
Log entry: 70°F
